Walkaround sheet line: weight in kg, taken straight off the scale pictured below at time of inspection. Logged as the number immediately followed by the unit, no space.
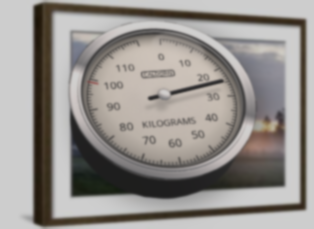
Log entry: 25kg
